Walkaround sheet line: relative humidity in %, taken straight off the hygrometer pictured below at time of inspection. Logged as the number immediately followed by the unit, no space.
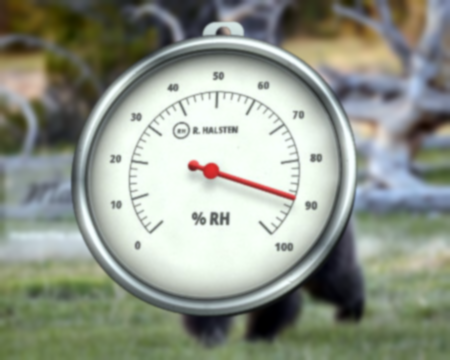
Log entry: 90%
